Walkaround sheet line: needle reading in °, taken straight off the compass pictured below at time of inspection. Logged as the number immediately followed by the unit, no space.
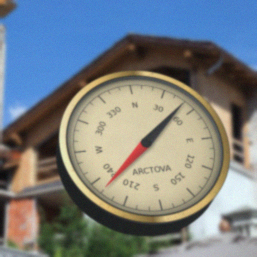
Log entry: 230°
